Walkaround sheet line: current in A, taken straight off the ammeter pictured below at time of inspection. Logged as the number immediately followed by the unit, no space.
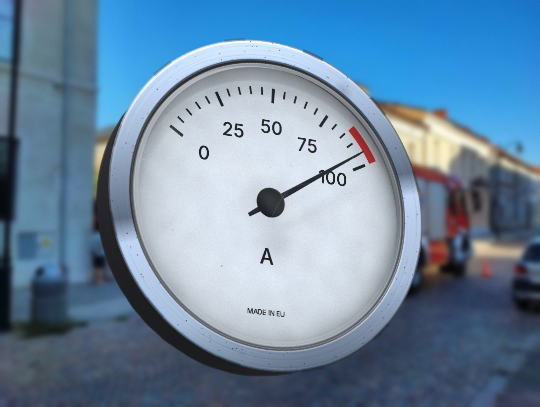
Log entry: 95A
